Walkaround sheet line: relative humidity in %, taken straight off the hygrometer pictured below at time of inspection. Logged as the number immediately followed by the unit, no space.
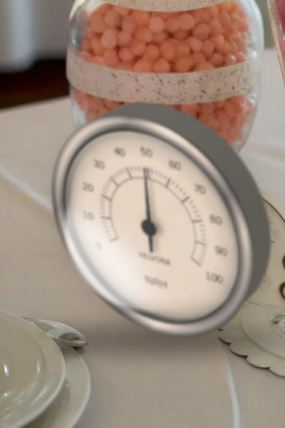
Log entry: 50%
